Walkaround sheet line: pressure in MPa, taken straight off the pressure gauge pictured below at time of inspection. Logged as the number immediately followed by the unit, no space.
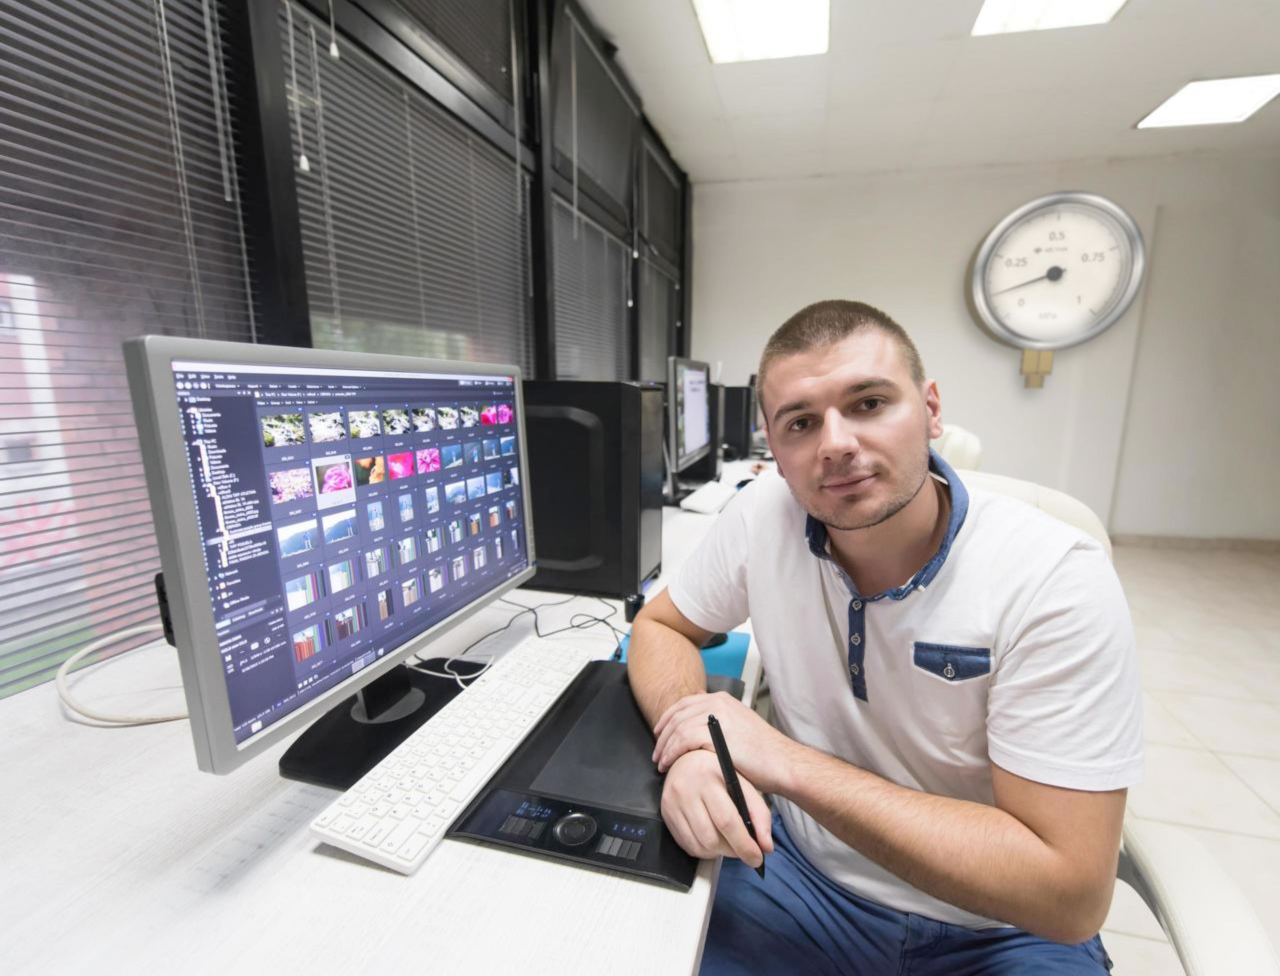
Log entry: 0.1MPa
